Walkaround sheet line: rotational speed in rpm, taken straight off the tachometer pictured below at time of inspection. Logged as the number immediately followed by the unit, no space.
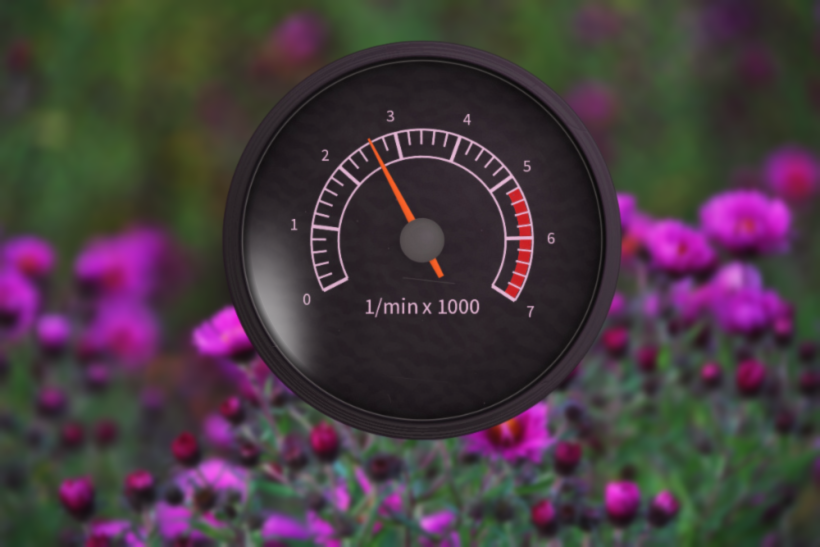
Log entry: 2600rpm
